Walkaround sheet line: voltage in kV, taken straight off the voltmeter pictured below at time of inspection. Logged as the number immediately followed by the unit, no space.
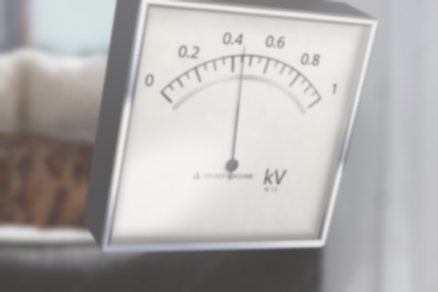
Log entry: 0.45kV
